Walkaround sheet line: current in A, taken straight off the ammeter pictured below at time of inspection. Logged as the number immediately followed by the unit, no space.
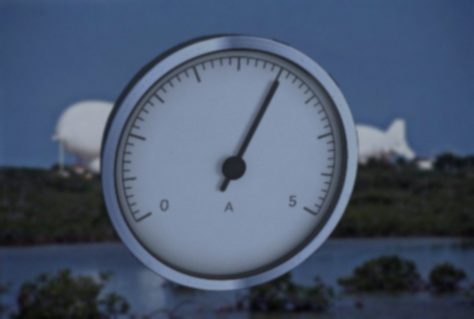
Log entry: 3A
